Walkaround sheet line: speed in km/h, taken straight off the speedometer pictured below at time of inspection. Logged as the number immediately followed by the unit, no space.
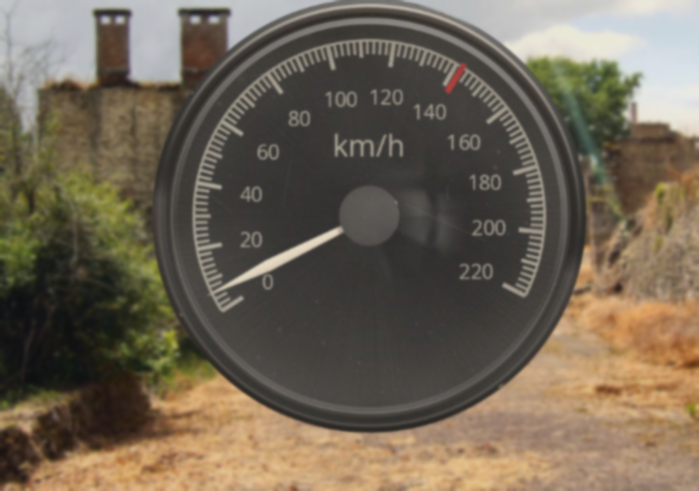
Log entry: 6km/h
